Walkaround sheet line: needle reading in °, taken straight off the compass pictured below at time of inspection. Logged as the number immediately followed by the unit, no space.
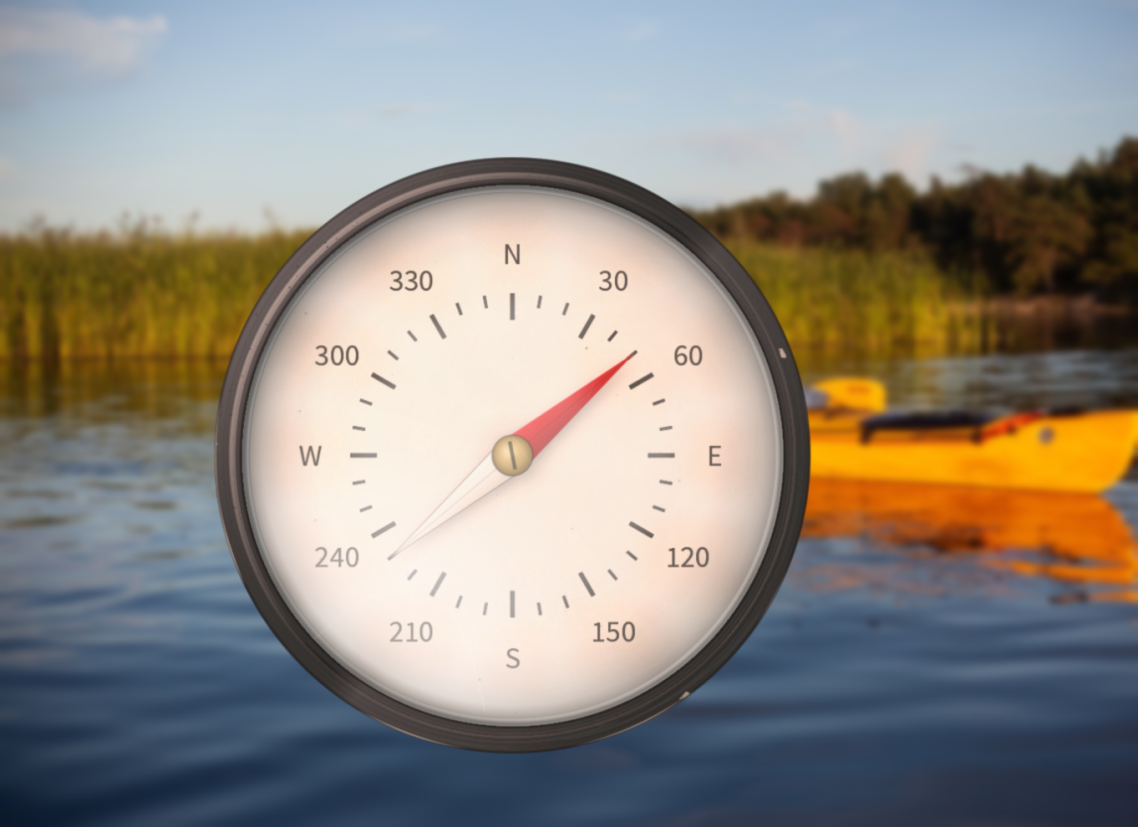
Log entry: 50°
